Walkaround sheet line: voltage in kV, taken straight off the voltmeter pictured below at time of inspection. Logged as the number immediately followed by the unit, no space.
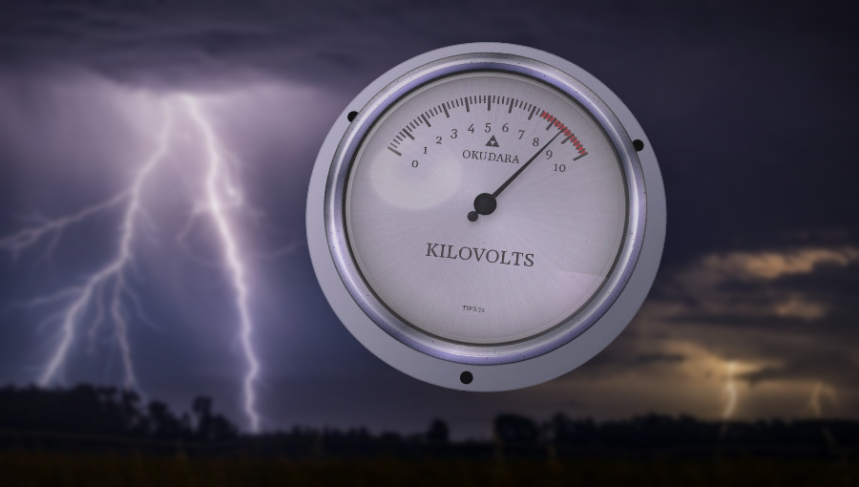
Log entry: 8.6kV
